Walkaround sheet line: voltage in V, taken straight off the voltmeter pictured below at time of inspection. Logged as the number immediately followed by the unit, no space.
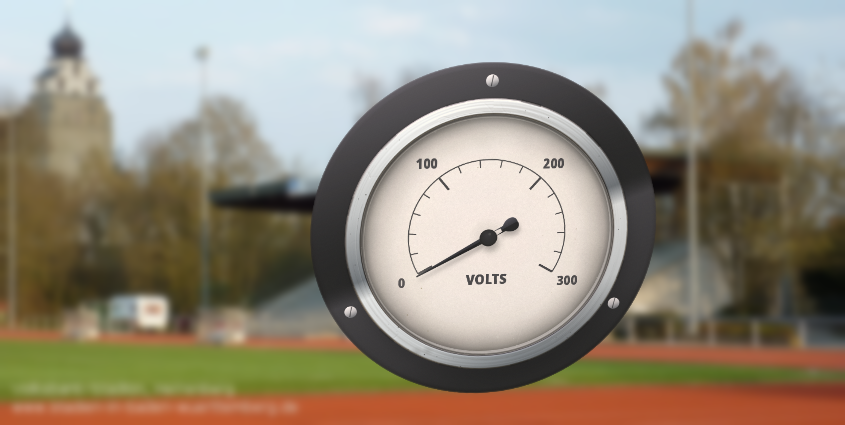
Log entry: 0V
